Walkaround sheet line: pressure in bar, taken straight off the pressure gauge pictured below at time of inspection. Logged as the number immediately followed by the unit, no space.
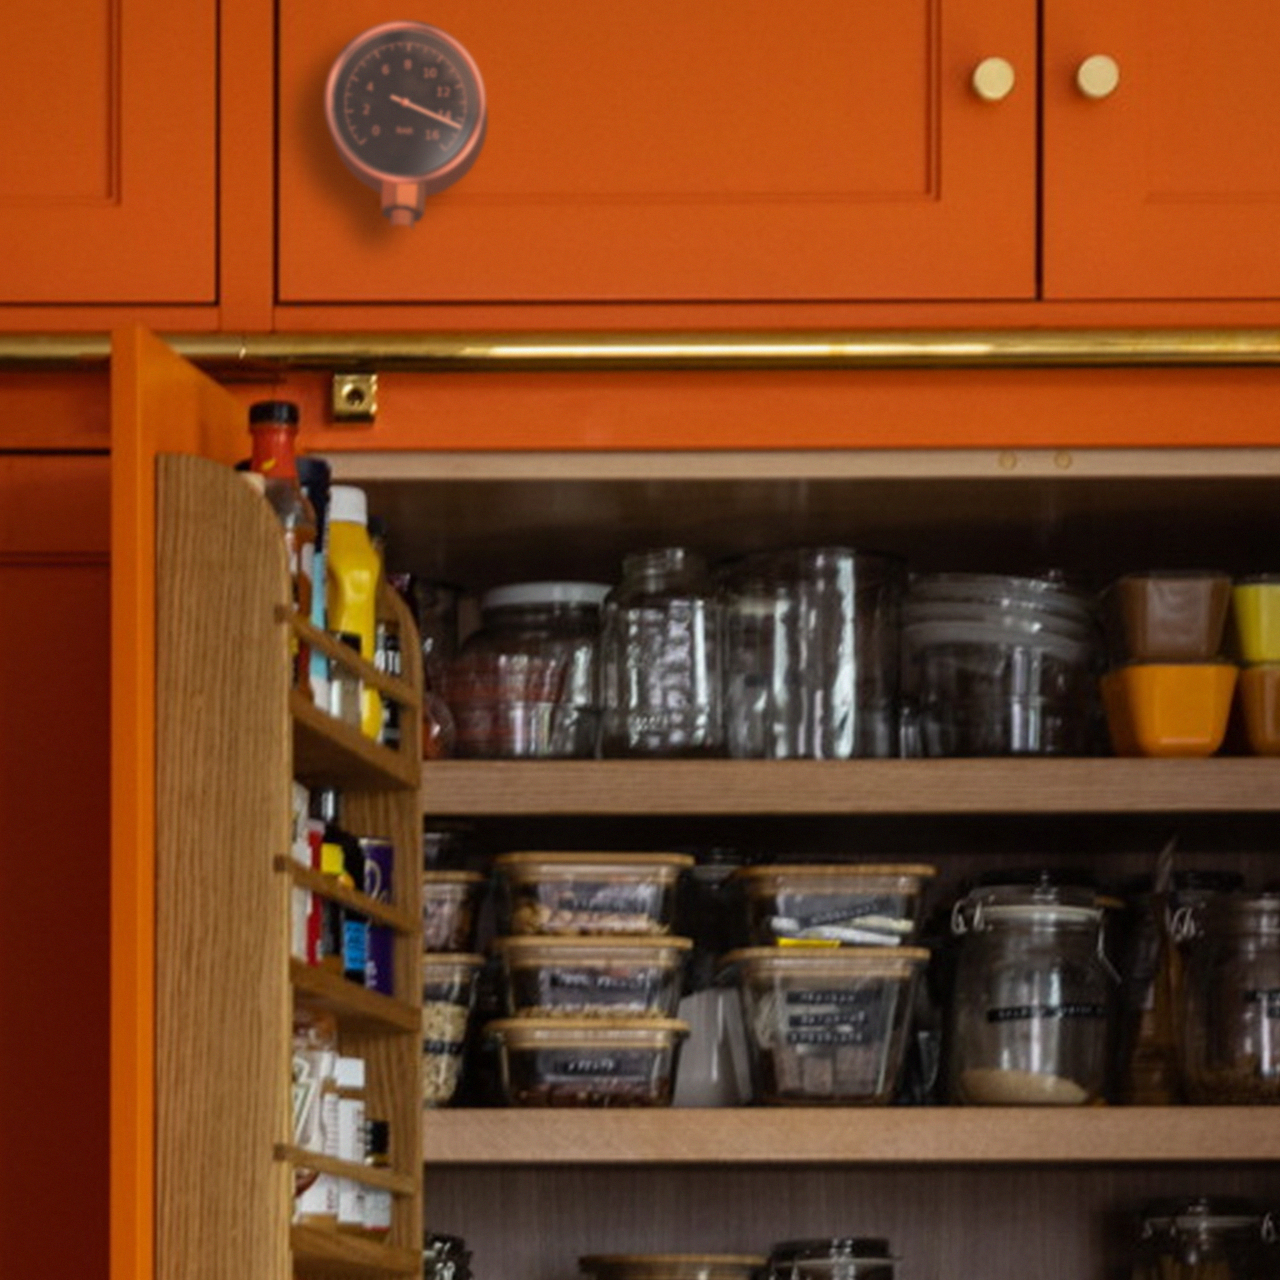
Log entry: 14.5bar
